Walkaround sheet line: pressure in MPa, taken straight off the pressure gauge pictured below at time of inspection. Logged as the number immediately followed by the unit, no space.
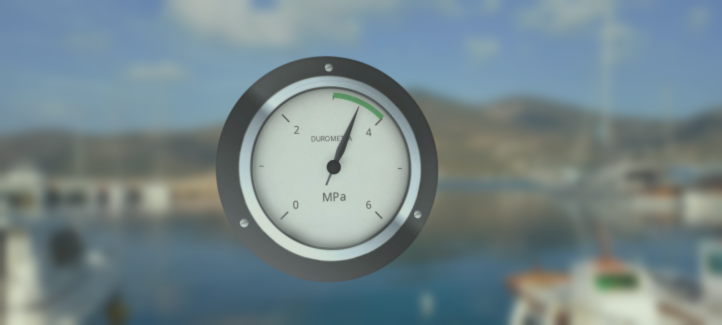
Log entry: 3.5MPa
